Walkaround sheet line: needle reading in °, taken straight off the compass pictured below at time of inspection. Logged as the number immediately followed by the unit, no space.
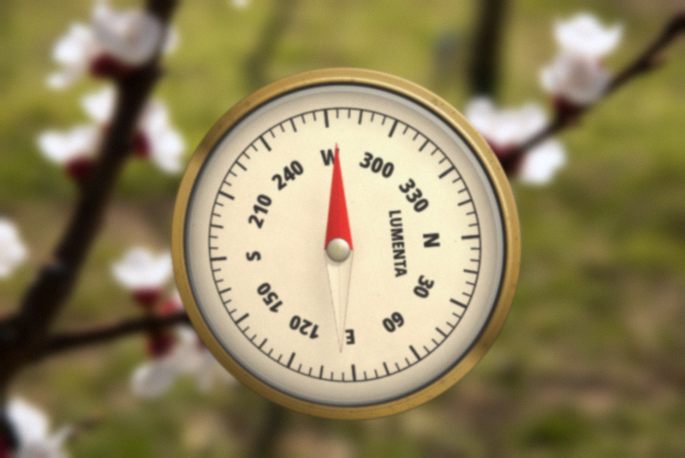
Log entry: 275°
